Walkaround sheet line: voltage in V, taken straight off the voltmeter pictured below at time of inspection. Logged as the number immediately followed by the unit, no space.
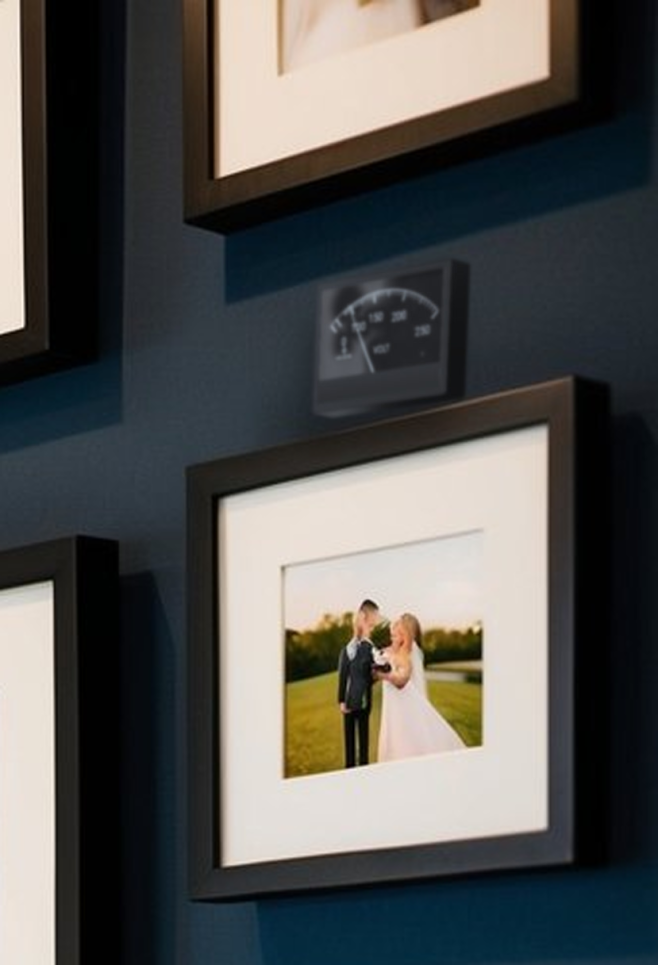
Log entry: 100V
